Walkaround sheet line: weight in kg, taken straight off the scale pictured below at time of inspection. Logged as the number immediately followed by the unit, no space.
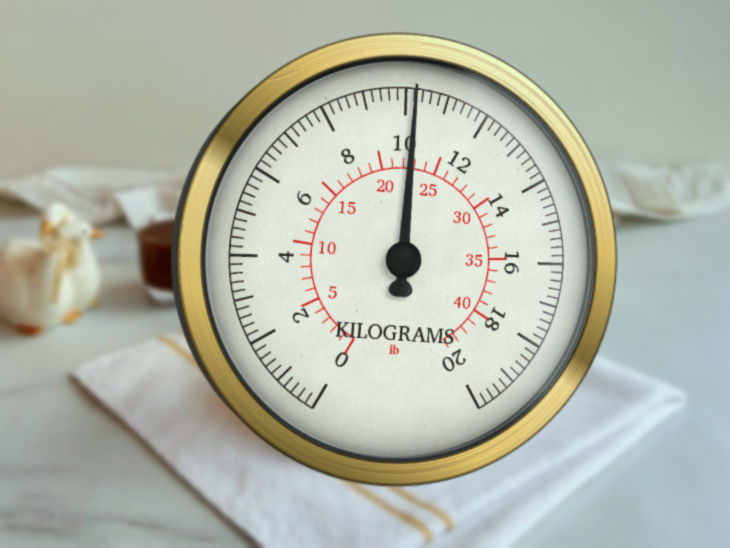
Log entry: 10.2kg
